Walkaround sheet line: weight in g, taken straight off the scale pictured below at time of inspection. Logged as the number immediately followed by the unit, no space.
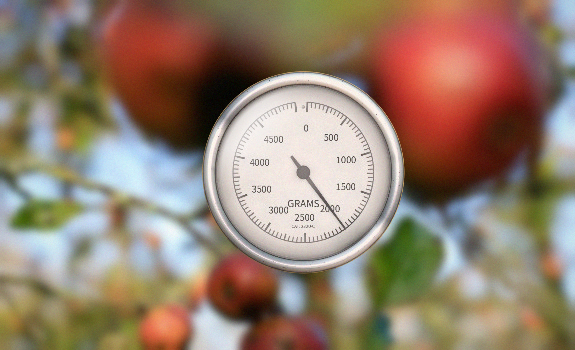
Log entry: 2000g
